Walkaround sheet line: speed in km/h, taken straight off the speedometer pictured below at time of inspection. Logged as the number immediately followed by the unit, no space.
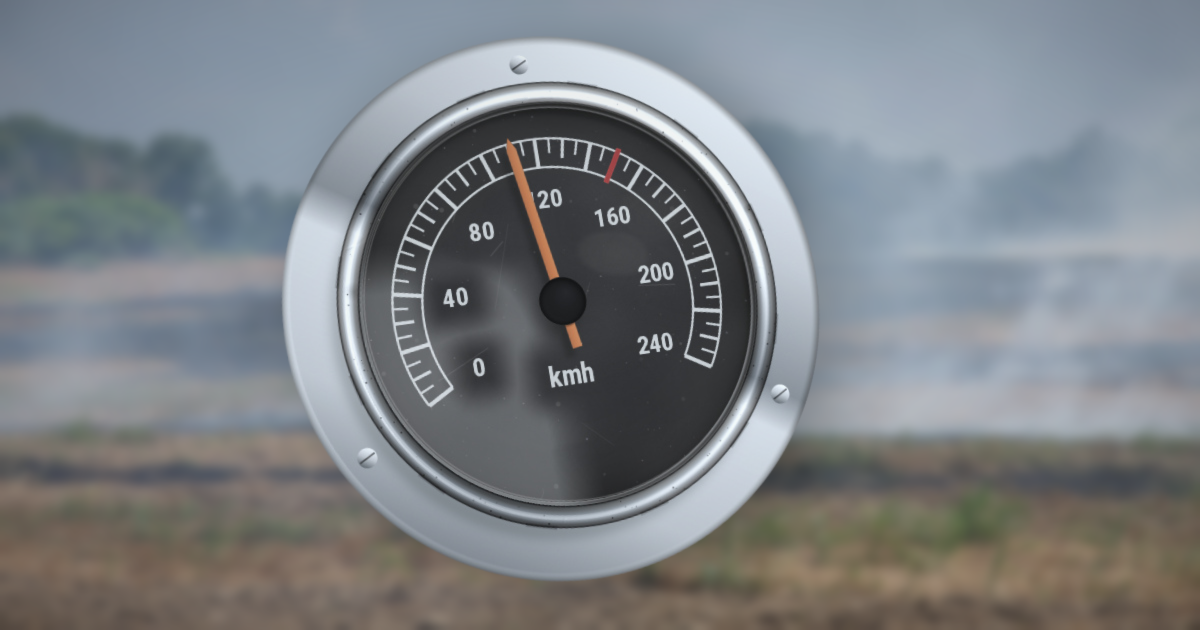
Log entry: 110km/h
